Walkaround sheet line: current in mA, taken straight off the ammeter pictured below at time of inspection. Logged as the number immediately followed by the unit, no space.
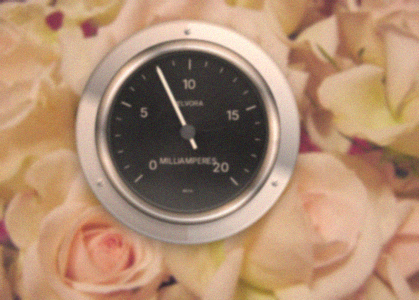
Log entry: 8mA
